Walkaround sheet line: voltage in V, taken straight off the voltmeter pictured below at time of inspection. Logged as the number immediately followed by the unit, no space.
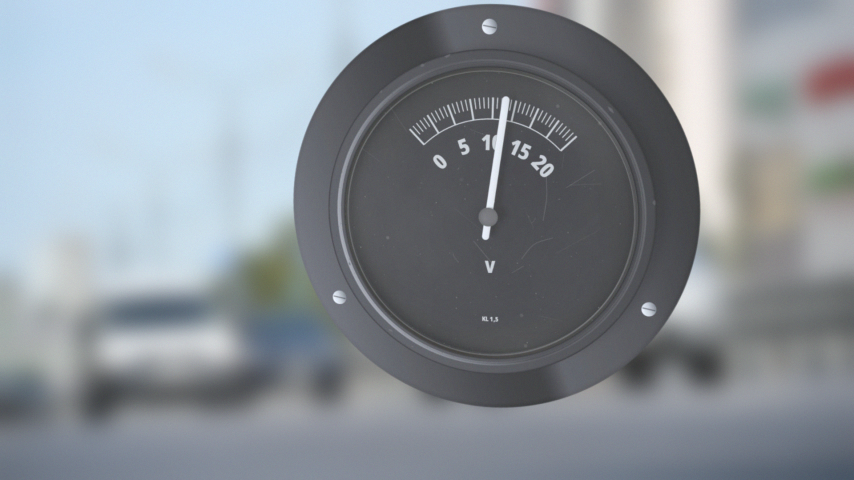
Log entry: 11.5V
